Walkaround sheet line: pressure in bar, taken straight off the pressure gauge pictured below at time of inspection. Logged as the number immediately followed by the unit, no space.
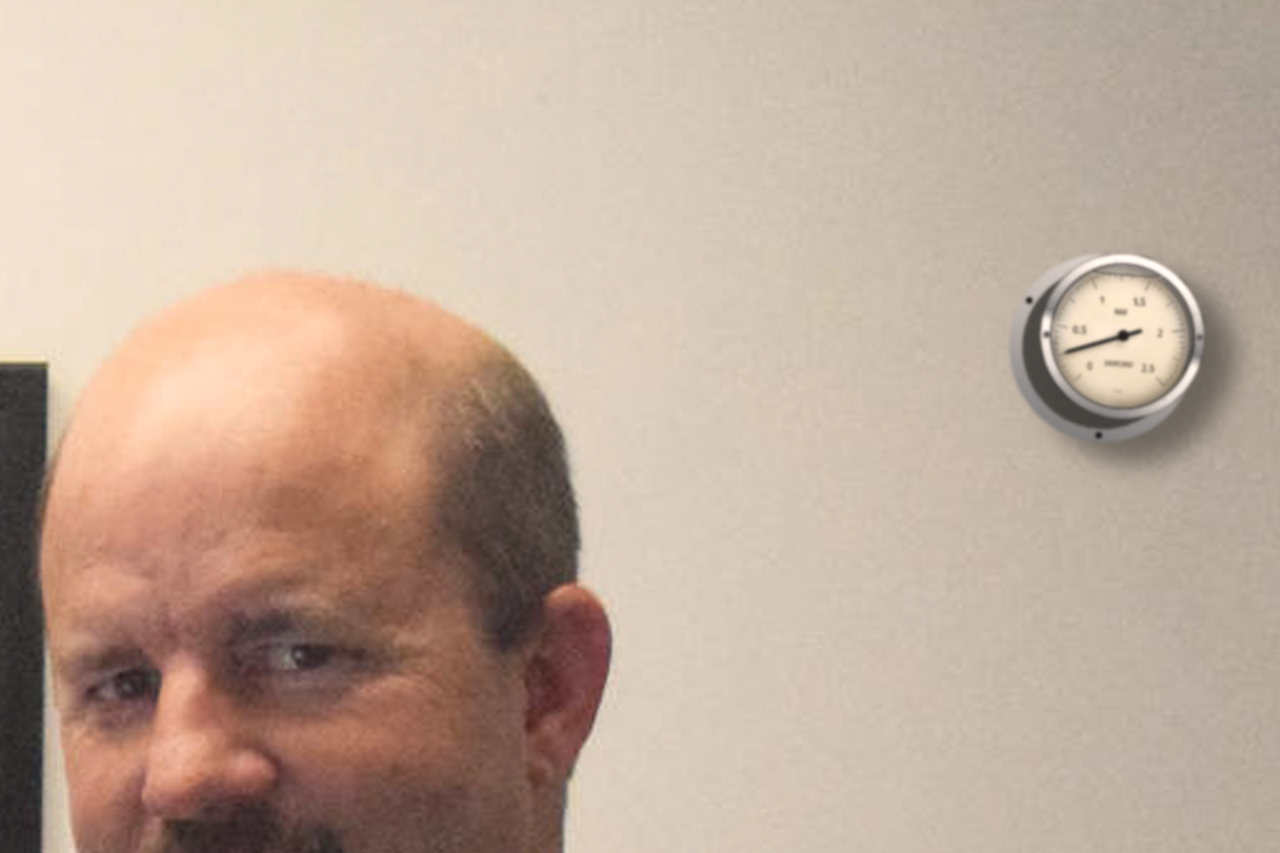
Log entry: 0.25bar
